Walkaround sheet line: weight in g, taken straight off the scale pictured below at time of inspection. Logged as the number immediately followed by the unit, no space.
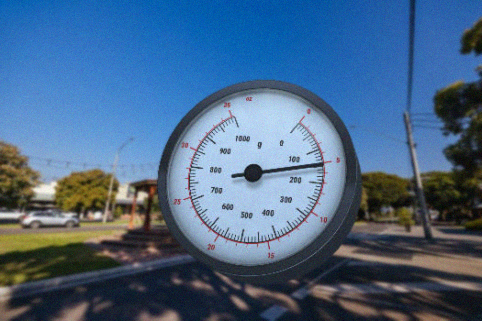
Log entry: 150g
